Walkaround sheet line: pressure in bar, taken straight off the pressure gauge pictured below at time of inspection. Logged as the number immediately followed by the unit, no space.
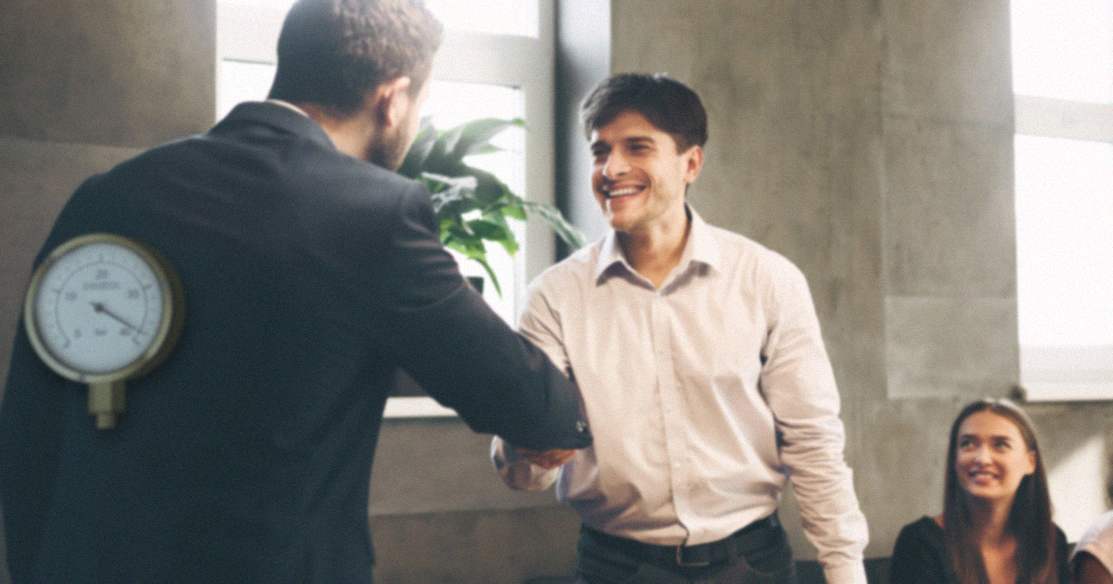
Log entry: 38bar
